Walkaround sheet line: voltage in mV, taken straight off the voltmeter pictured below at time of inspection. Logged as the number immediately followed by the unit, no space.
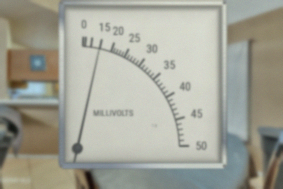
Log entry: 15mV
